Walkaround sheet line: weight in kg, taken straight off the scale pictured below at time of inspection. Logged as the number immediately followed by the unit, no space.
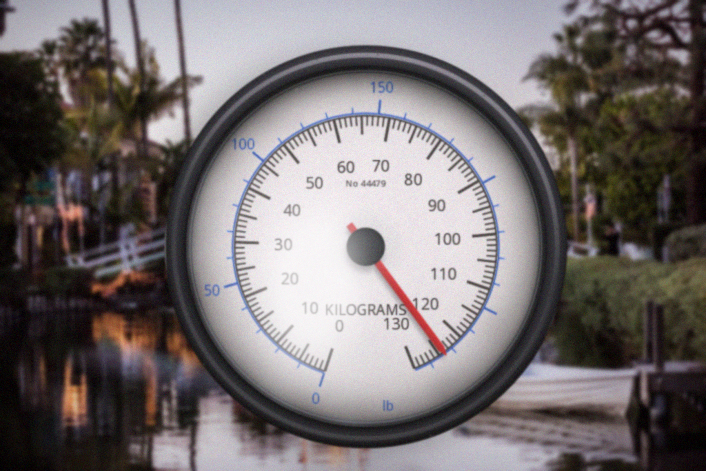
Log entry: 124kg
